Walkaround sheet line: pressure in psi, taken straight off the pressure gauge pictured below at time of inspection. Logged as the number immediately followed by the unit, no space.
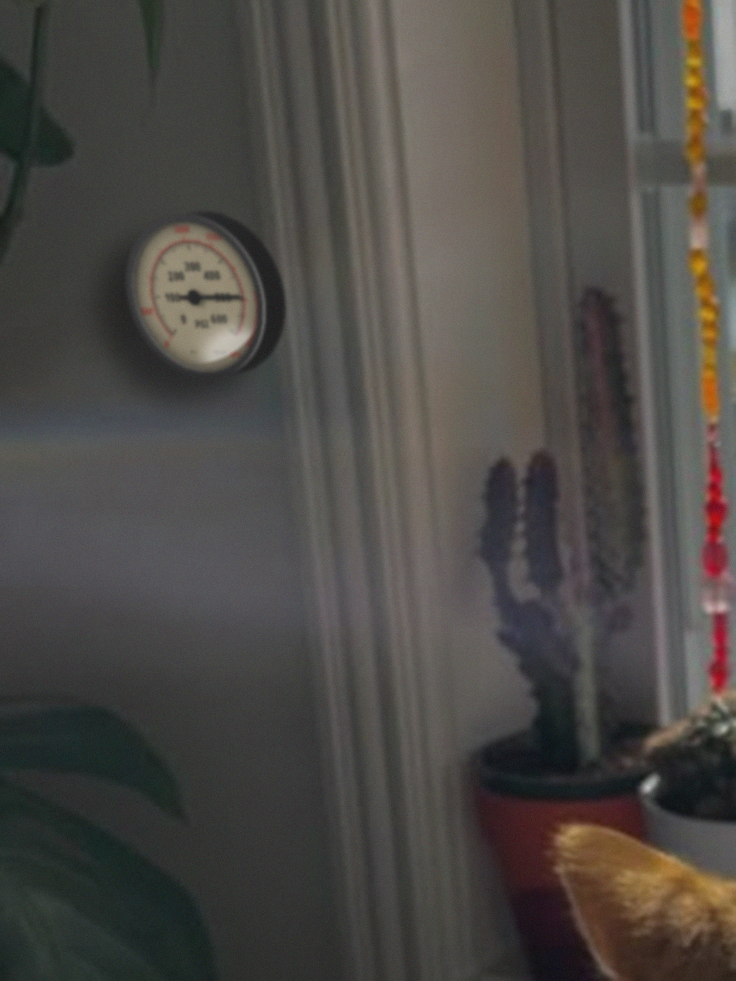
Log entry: 500psi
